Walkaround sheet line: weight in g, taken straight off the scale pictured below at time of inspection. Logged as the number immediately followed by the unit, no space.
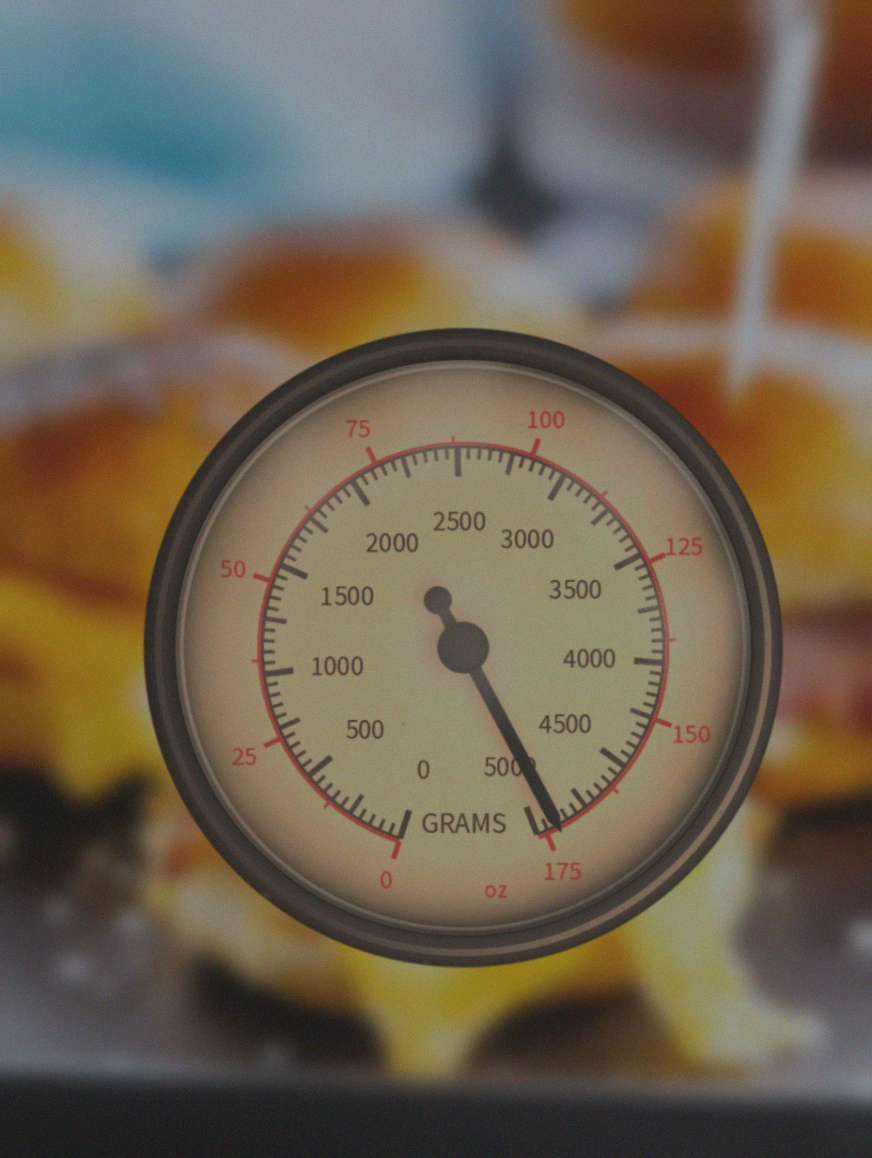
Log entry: 4900g
